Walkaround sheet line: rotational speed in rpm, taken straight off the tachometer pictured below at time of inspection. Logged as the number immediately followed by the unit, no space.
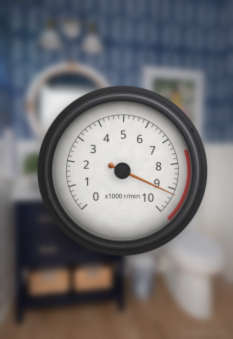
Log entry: 9200rpm
